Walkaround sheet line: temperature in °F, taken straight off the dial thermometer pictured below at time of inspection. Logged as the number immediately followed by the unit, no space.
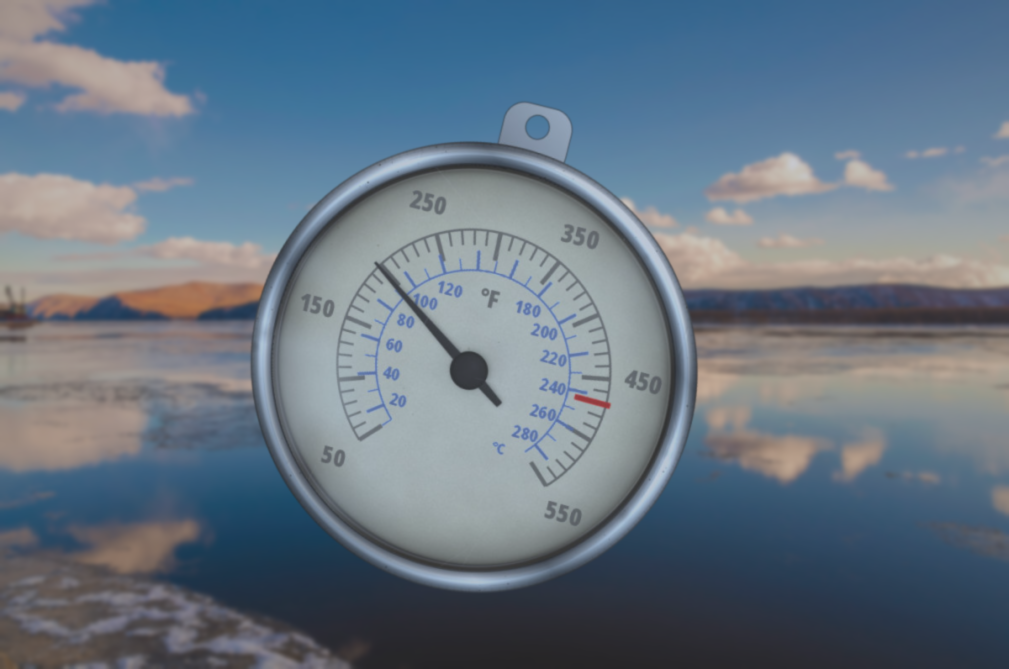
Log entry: 200°F
